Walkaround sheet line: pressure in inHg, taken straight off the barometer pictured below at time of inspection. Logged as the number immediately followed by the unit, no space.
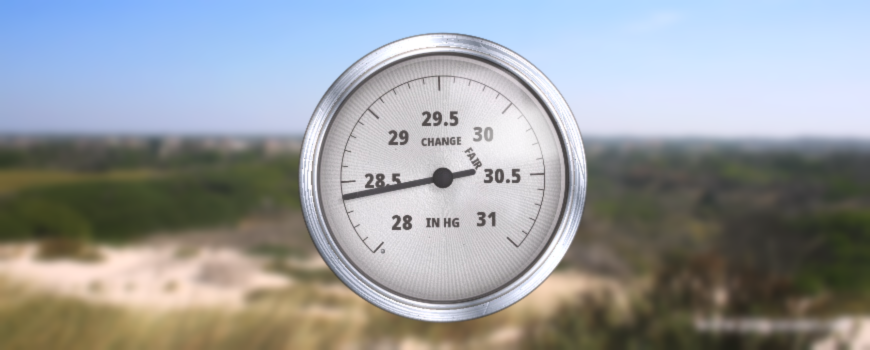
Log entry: 28.4inHg
